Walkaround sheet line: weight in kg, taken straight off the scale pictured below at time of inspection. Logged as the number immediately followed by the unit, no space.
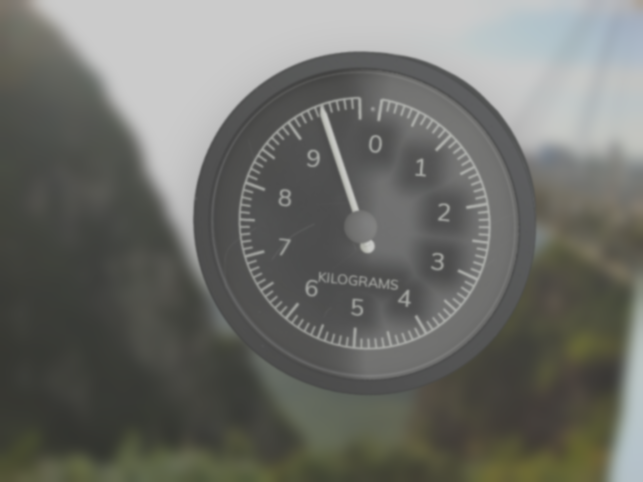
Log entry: 9.5kg
